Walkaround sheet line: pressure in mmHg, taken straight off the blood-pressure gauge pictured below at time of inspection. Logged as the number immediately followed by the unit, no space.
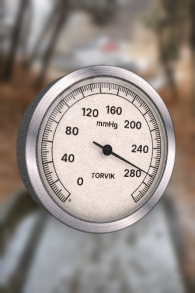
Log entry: 270mmHg
